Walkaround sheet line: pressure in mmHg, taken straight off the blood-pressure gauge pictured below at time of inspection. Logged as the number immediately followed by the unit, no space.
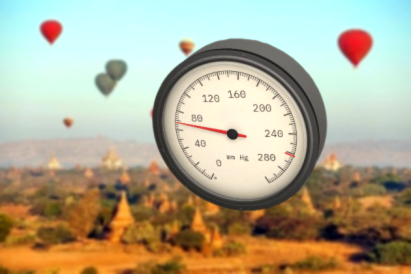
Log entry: 70mmHg
